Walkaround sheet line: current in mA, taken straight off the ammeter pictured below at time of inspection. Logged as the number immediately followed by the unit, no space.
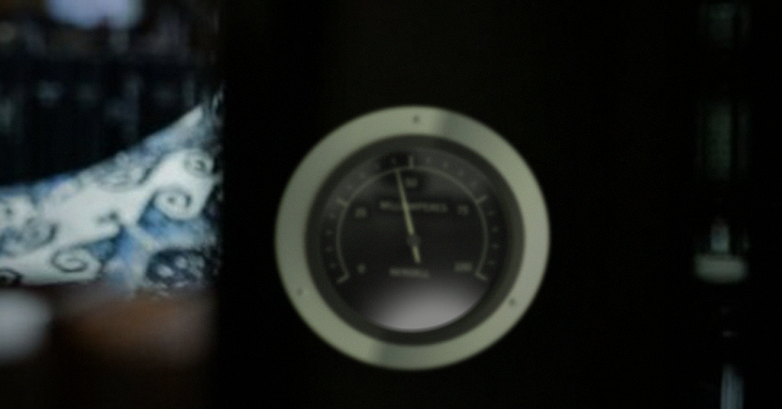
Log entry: 45mA
